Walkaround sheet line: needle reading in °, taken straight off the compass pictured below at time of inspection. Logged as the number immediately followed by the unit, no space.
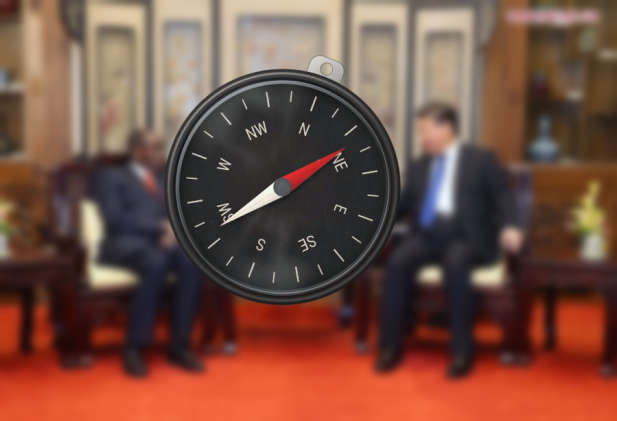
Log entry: 37.5°
